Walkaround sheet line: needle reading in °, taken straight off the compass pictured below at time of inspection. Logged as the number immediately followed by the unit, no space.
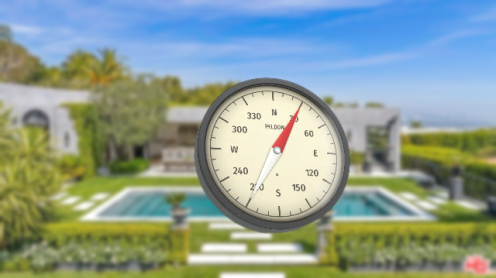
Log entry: 30°
